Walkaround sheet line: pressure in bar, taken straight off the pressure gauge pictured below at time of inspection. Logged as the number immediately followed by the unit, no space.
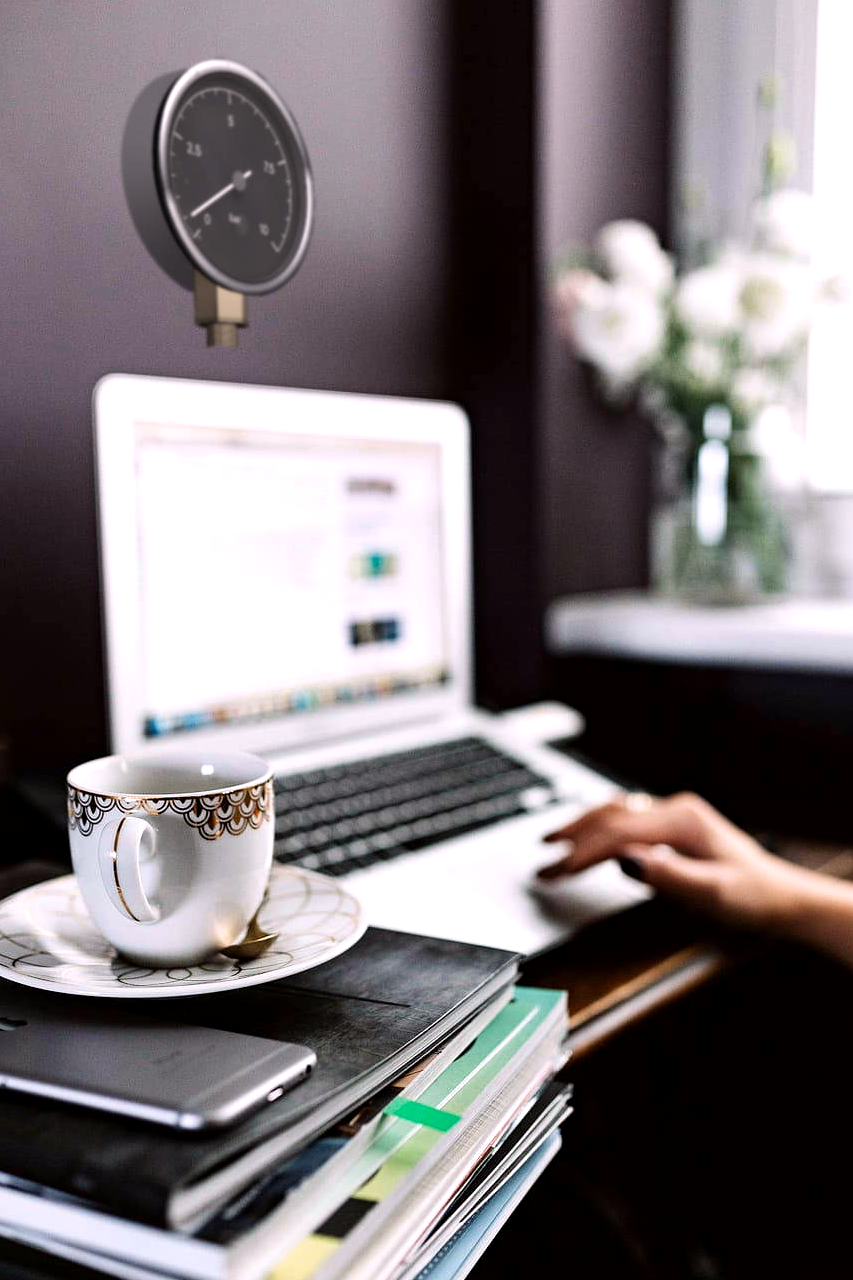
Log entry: 0.5bar
